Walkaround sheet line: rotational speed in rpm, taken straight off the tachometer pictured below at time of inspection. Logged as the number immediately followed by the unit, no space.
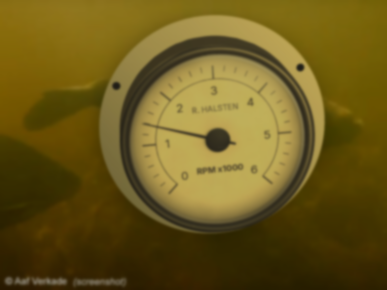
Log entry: 1400rpm
